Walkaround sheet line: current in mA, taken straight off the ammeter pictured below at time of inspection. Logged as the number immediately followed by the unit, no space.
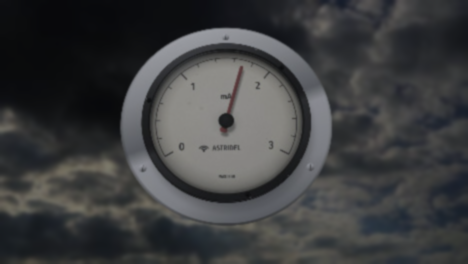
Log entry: 1.7mA
